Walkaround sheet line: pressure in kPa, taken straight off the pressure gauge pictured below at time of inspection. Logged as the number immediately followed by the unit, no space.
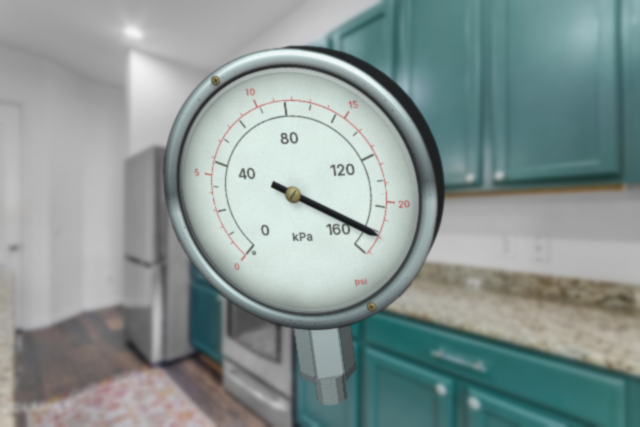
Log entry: 150kPa
